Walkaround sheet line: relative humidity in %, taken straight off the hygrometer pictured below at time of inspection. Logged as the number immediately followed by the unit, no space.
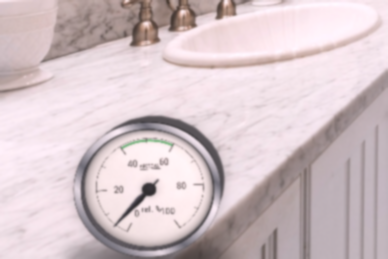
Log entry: 5%
